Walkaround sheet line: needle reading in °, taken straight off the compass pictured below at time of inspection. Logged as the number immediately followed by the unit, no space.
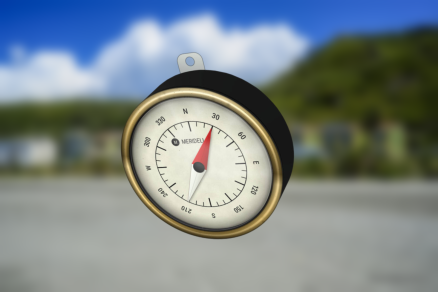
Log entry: 30°
